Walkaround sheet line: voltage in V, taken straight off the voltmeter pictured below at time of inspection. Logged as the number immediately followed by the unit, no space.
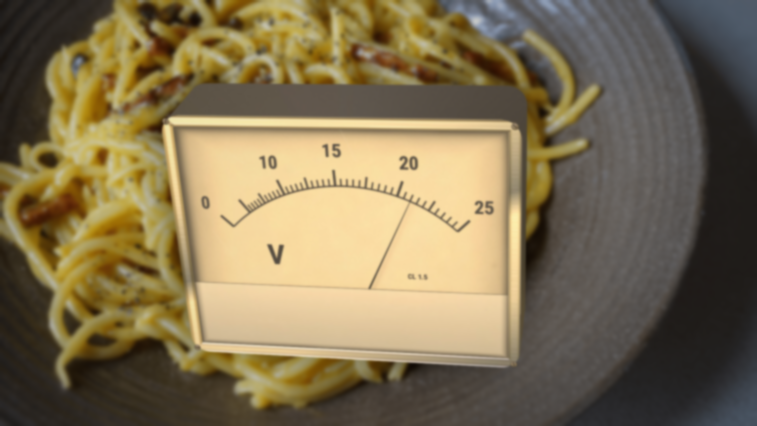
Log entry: 21V
